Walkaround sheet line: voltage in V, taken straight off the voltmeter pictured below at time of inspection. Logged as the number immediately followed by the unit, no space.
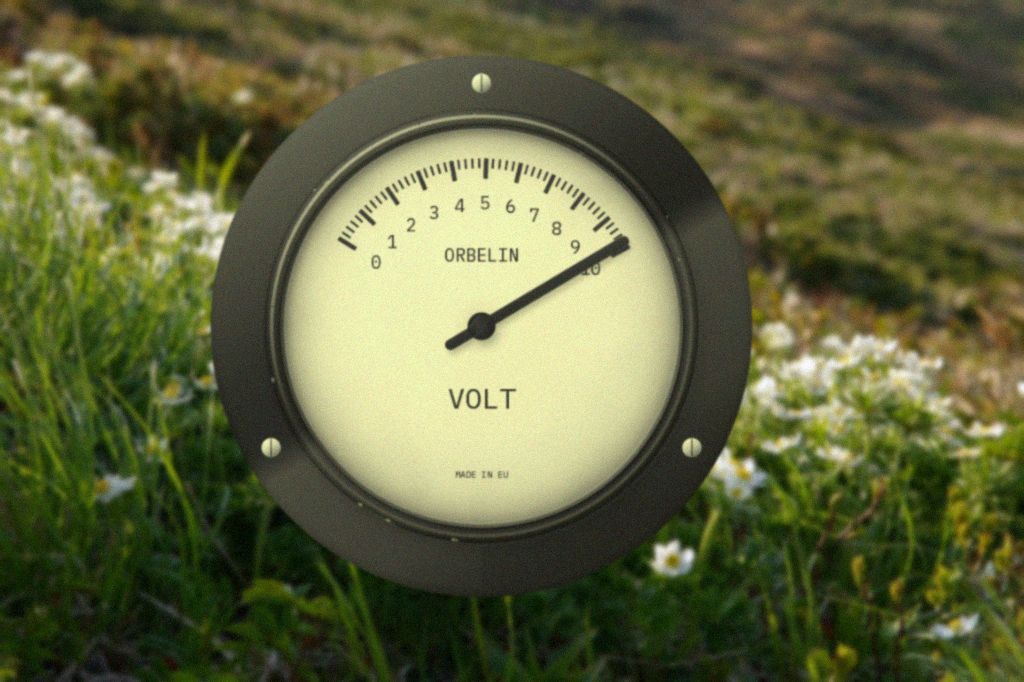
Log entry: 9.8V
